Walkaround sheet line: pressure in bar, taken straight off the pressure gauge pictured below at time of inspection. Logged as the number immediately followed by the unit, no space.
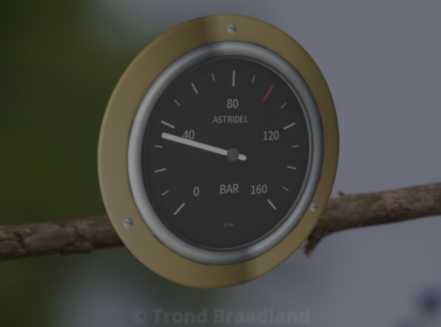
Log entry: 35bar
